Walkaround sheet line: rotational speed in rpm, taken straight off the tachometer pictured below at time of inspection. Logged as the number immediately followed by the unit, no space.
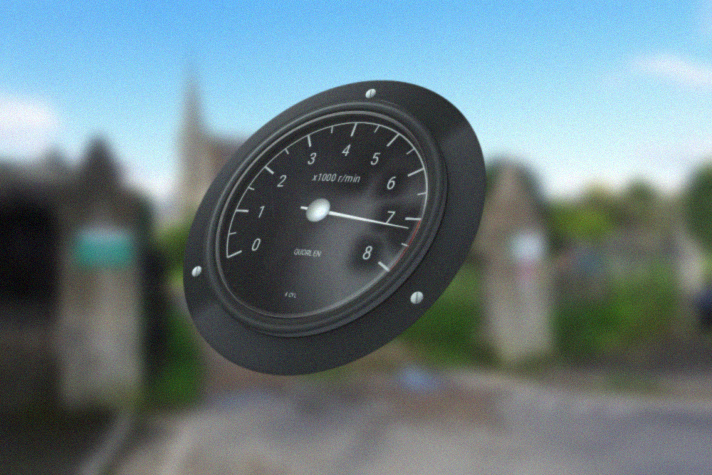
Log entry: 7250rpm
